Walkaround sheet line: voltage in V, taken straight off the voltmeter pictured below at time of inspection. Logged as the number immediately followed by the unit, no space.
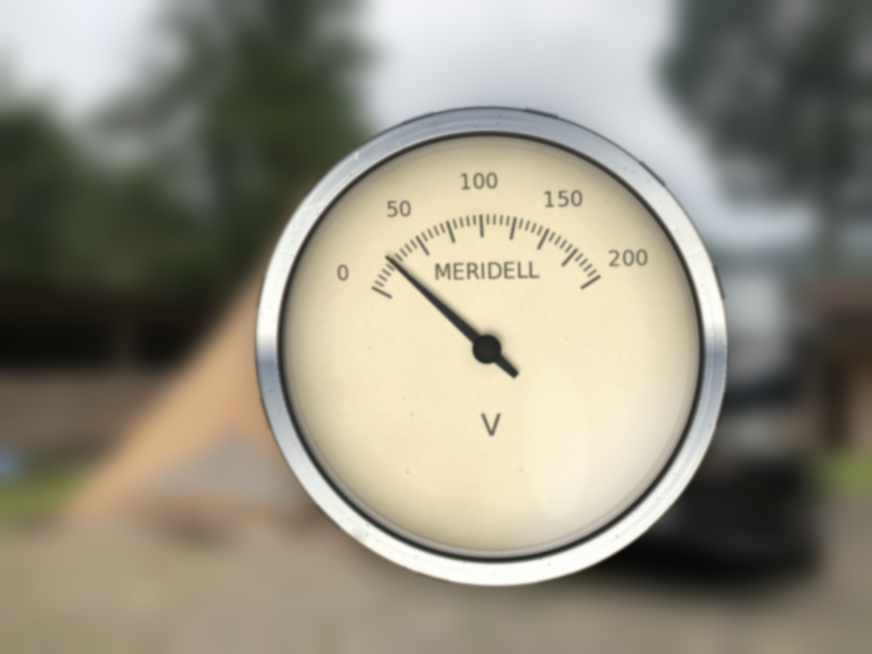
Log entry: 25V
